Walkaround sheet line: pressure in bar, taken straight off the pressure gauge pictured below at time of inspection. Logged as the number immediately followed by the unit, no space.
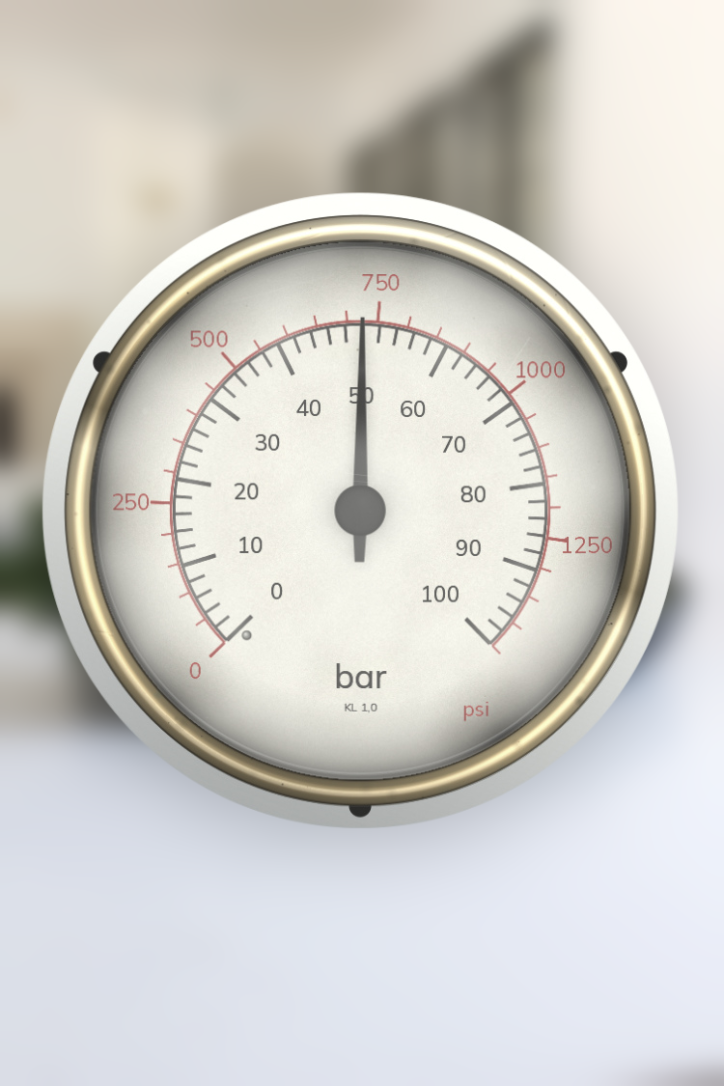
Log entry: 50bar
